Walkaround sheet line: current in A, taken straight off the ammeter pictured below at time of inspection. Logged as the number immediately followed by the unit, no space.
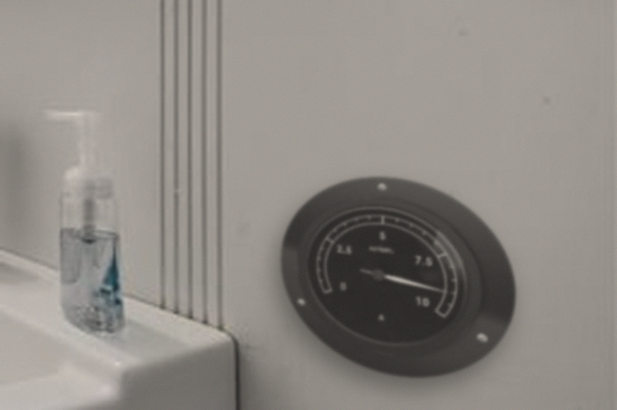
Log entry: 9A
